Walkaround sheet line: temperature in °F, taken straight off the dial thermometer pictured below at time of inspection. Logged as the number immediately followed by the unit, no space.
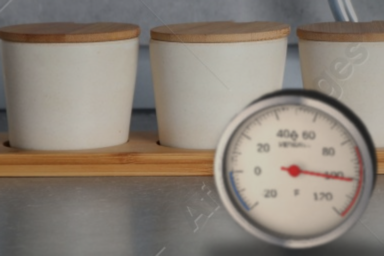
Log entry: 100°F
